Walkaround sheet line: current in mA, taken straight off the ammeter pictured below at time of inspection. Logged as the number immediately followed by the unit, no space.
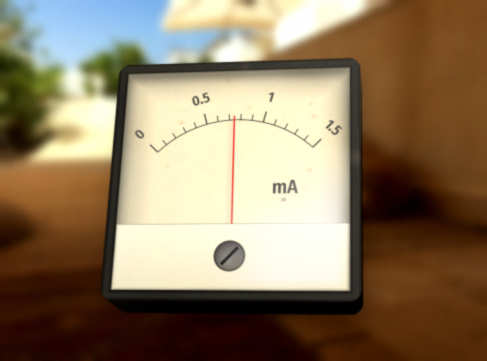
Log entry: 0.75mA
